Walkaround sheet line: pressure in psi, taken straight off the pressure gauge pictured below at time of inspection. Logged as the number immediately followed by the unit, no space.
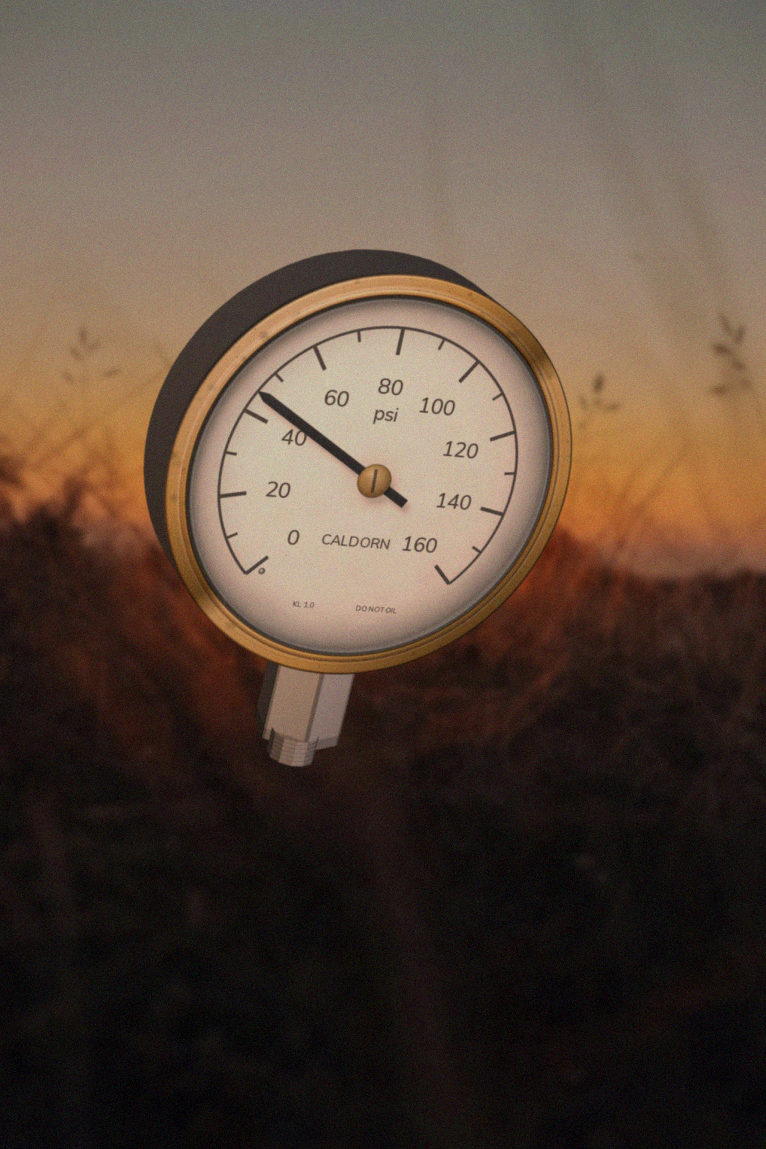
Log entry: 45psi
